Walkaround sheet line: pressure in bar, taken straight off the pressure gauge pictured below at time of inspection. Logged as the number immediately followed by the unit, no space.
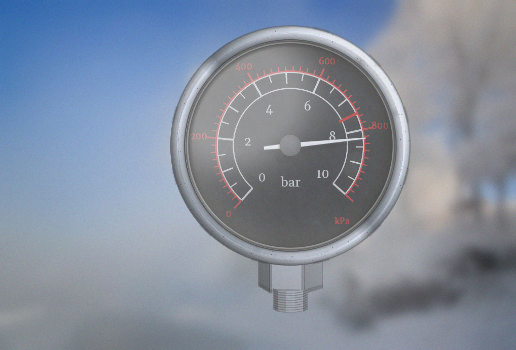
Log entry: 8.25bar
